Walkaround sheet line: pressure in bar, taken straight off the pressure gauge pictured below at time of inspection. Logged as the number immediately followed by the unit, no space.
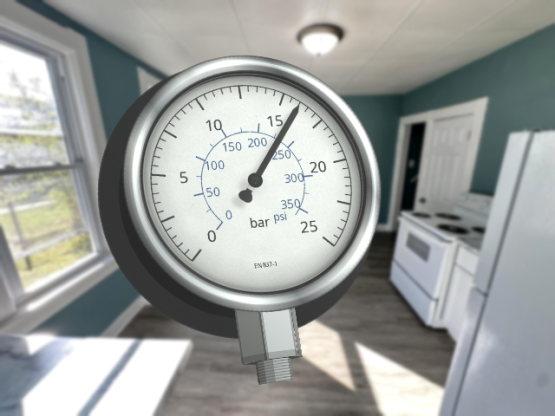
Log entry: 16bar
